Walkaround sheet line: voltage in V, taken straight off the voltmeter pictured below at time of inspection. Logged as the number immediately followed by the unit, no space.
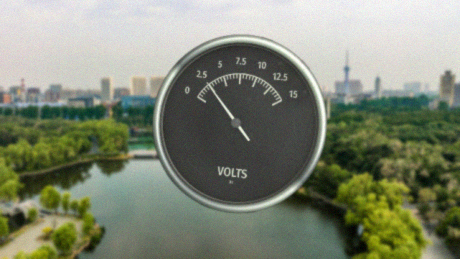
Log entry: 2.5V
